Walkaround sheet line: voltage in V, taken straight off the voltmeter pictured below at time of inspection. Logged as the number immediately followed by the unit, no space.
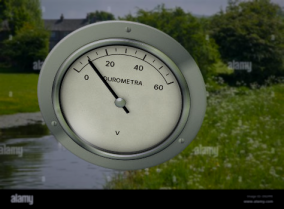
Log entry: 10V
